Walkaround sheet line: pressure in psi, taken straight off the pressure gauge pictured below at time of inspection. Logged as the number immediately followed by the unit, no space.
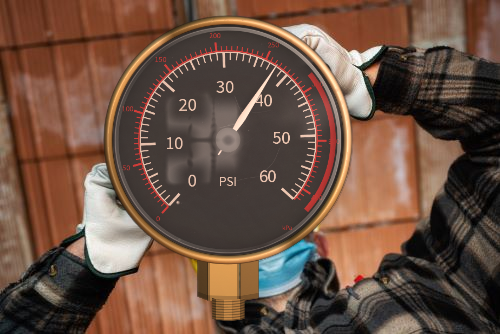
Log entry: 38psi
